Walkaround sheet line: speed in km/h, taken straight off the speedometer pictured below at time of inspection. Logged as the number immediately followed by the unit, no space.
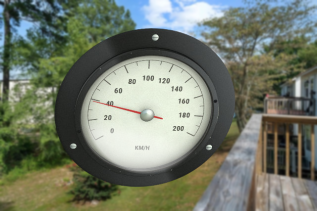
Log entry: 40km/h
